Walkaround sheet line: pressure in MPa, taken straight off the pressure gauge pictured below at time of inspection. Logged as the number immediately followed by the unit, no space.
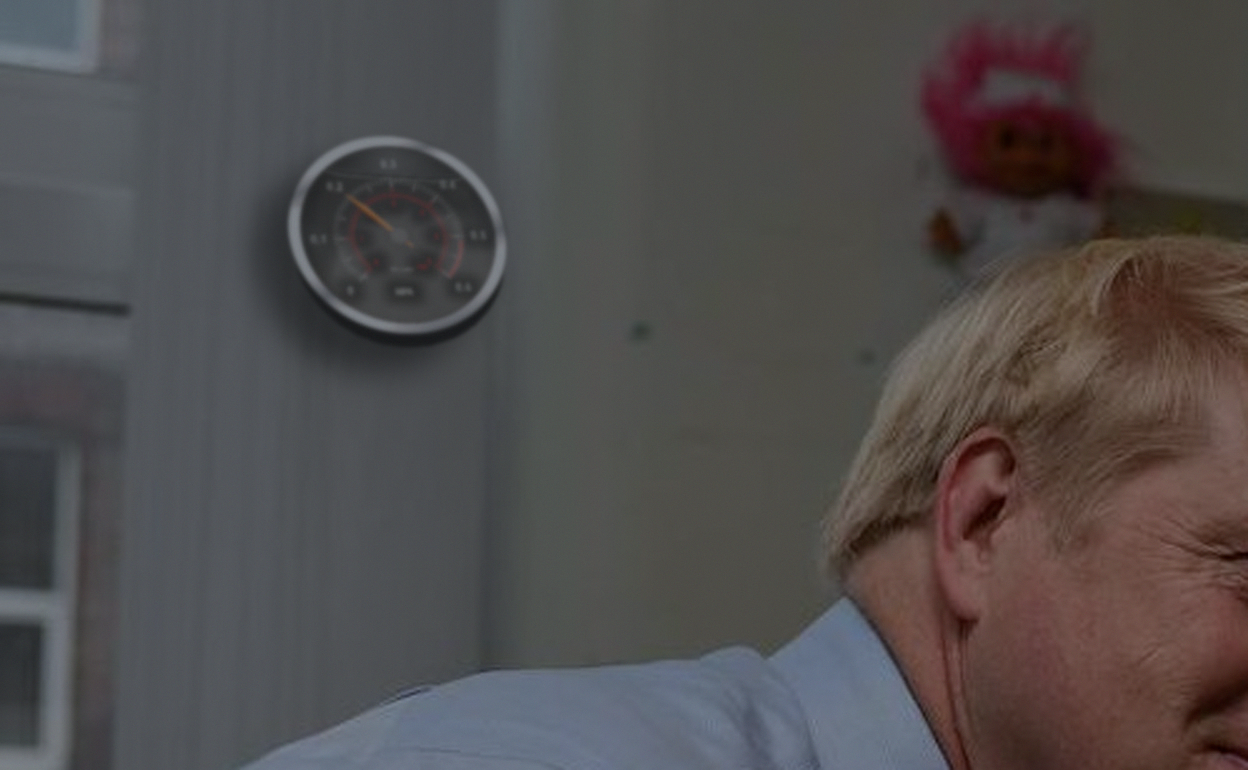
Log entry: 0.2MPa
